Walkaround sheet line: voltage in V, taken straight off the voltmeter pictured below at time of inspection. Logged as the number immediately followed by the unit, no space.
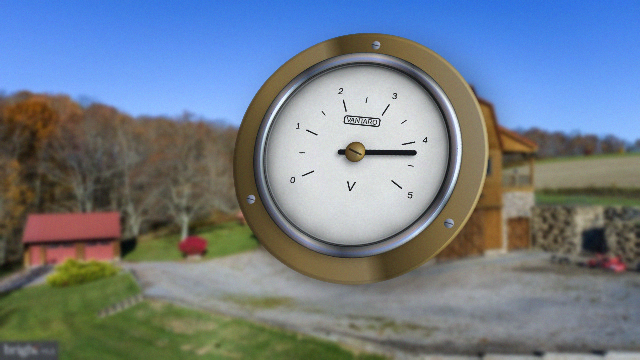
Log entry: 4.25V
